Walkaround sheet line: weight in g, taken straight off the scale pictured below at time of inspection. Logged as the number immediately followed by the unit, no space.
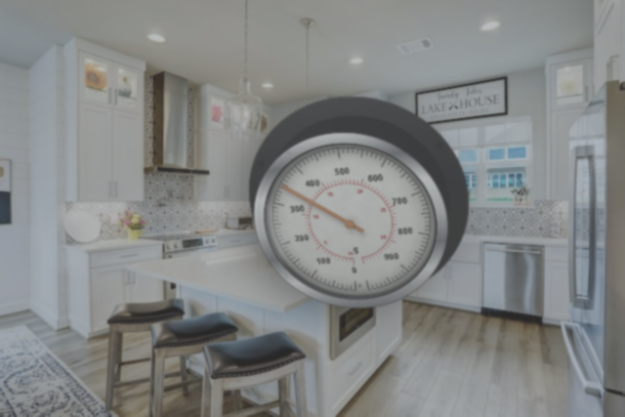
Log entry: 350g
